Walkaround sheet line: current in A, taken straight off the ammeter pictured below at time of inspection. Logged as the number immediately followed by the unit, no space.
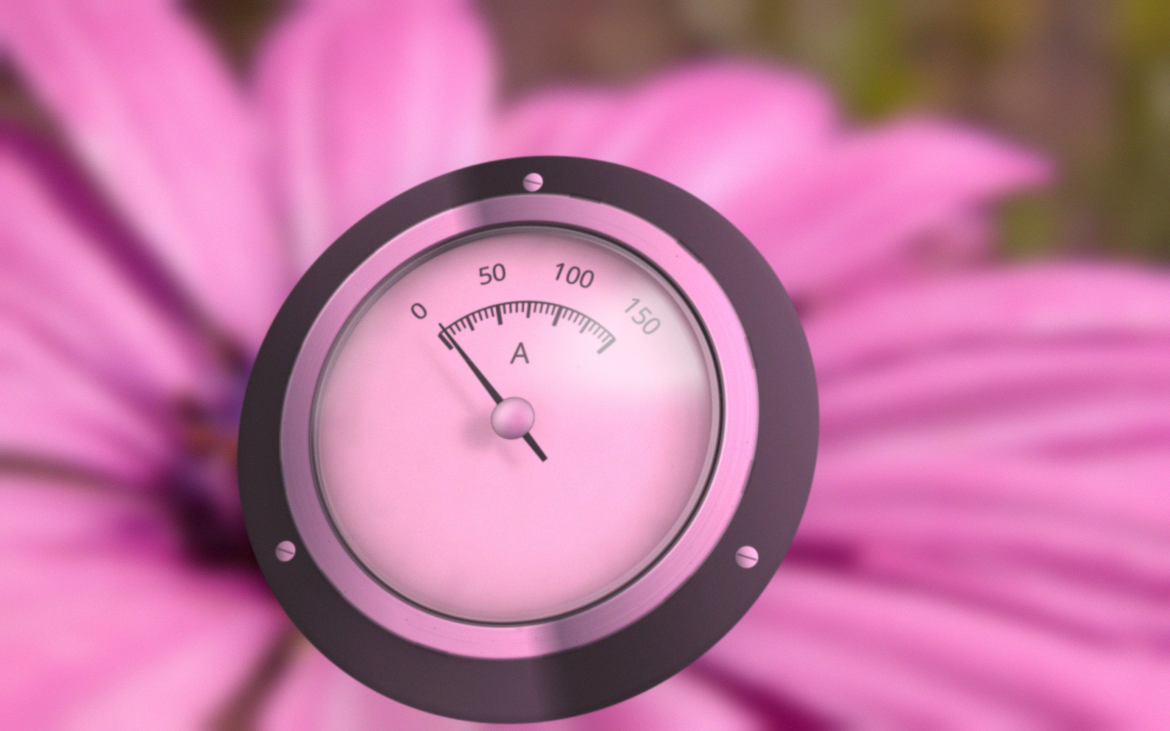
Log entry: 5A
